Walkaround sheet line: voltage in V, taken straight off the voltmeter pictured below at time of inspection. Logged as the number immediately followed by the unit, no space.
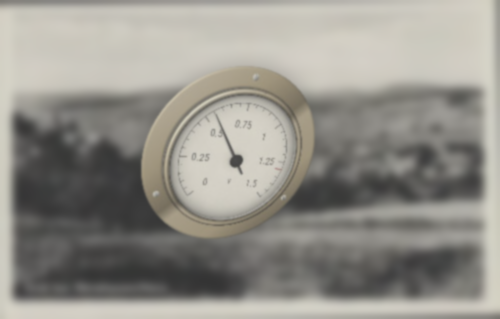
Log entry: 0.55V
